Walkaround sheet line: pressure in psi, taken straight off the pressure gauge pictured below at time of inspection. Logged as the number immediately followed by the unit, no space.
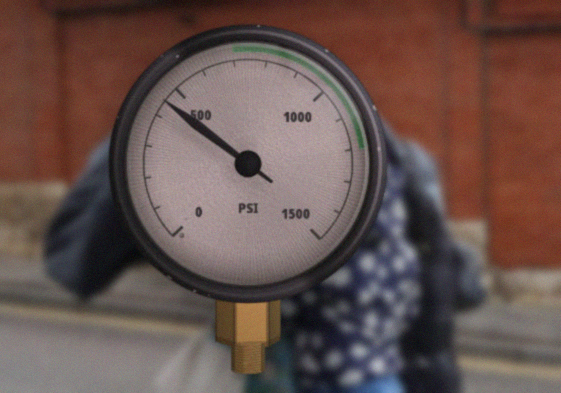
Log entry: 450psi
